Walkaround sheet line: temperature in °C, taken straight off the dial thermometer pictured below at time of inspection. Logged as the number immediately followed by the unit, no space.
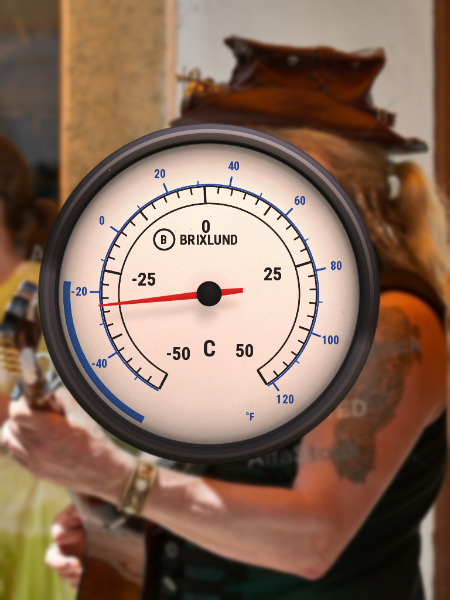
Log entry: -31.25°C
